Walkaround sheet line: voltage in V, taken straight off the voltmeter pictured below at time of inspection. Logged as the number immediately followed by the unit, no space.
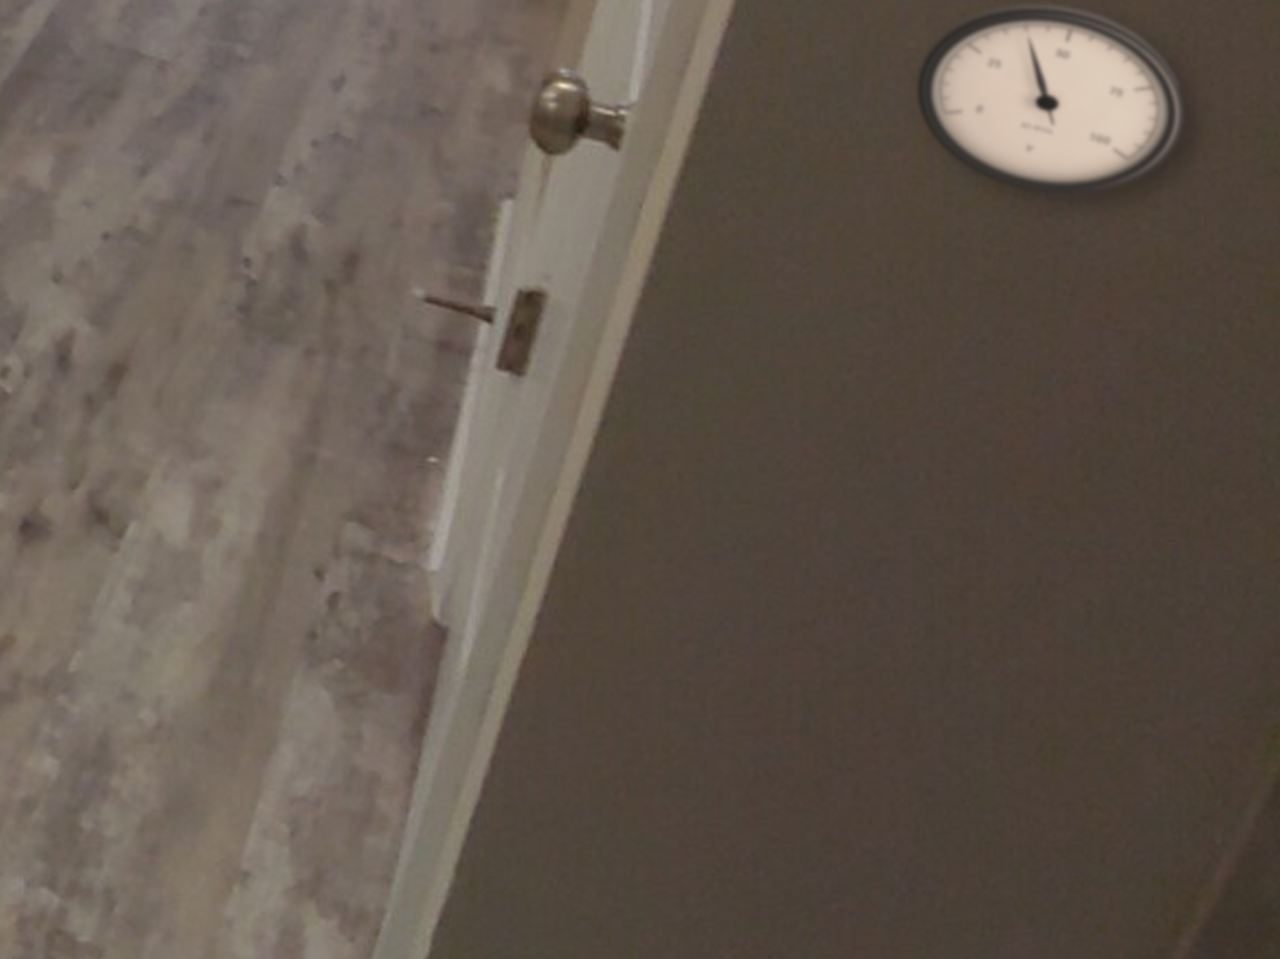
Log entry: 40V
